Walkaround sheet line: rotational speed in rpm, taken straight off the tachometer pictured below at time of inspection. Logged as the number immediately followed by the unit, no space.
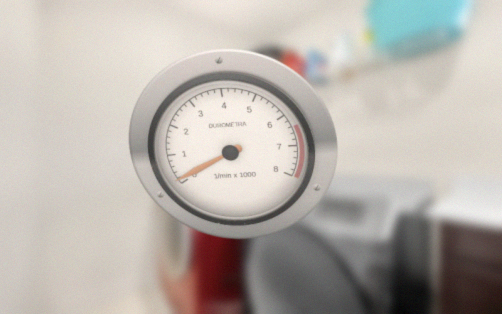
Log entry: 200rpm
